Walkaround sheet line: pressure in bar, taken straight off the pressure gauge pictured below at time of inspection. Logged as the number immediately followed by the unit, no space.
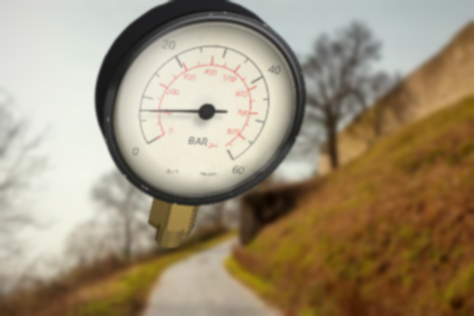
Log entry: 7.5bar
